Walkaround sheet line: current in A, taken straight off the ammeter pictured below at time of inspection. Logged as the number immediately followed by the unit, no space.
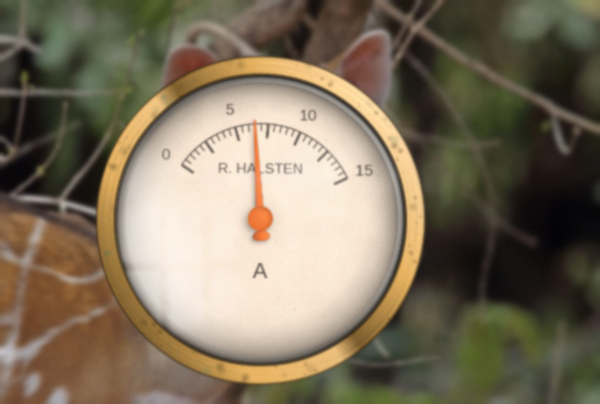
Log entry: 6.5A
